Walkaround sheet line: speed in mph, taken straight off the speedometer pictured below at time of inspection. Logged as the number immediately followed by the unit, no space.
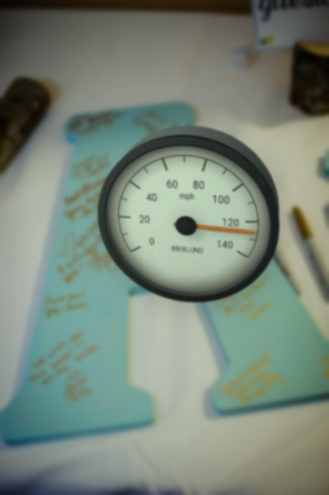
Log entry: 125mph
